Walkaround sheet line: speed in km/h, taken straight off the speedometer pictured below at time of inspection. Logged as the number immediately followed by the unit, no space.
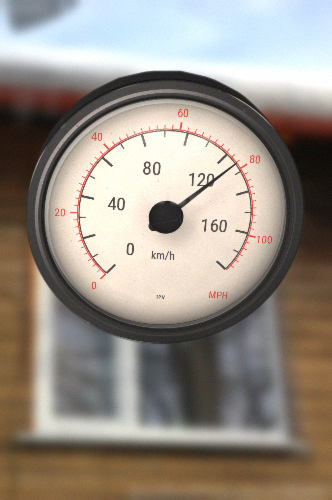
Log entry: 125km/h
